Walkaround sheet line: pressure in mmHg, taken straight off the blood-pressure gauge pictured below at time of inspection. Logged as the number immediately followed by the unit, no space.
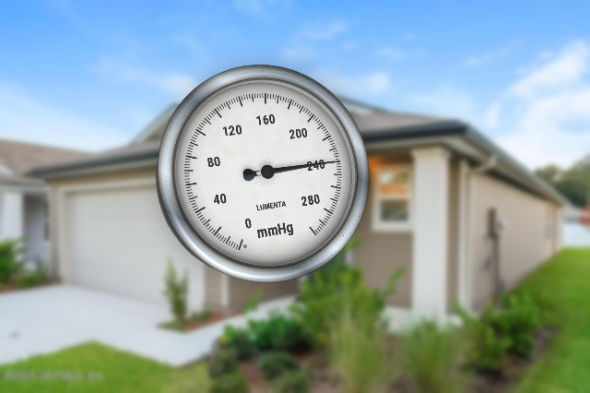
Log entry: 240mmHg
